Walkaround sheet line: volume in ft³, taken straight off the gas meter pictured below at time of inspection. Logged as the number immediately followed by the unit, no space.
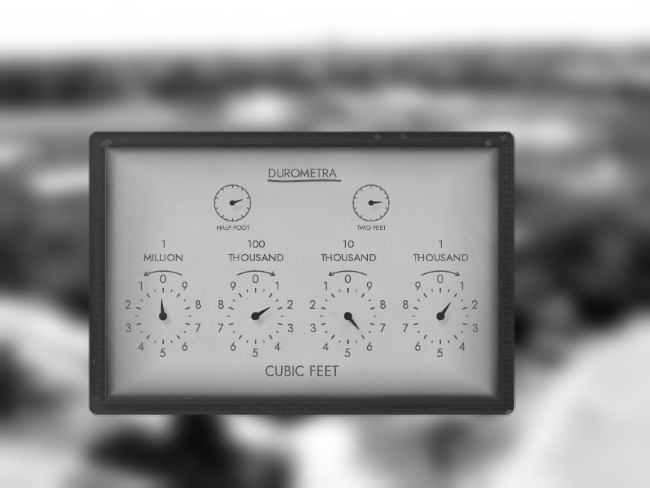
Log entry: 16100ft³
